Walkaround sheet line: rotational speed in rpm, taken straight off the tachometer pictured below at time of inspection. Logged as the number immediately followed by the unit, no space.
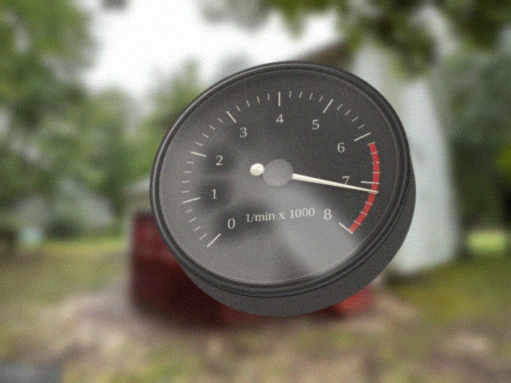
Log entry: 7200rpm
